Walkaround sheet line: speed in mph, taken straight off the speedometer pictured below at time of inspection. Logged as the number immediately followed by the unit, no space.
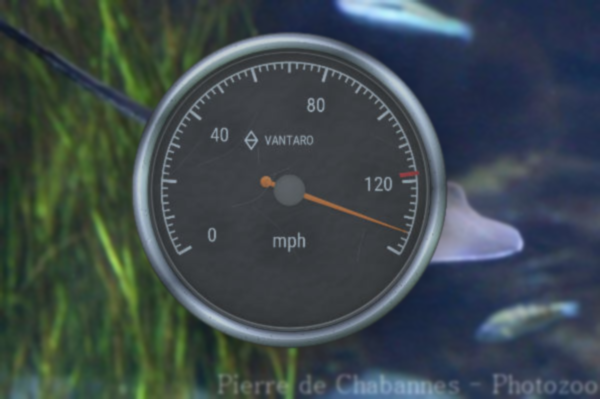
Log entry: 134mph
